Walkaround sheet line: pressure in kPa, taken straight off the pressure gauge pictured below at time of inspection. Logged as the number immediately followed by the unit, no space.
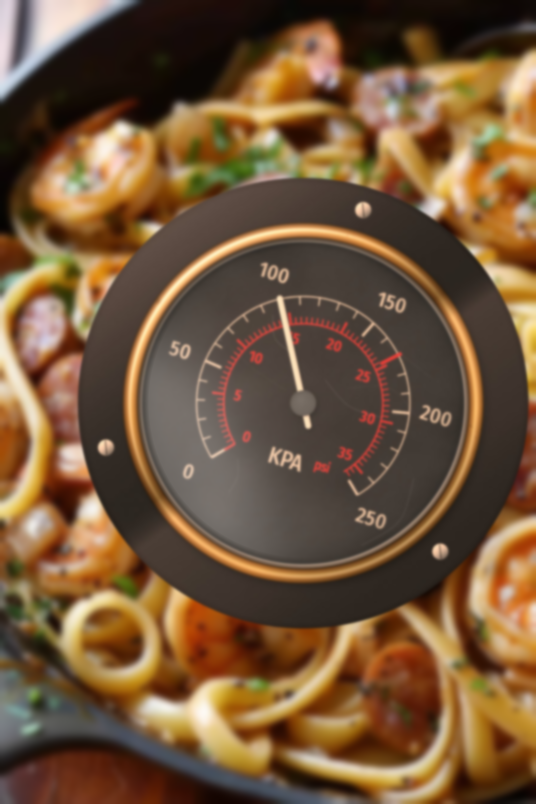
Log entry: 100kPa
